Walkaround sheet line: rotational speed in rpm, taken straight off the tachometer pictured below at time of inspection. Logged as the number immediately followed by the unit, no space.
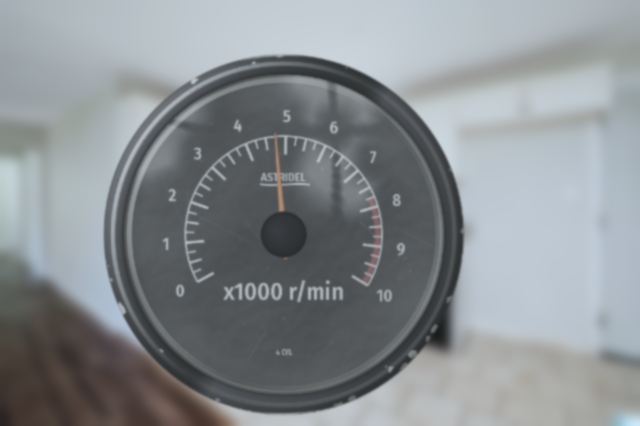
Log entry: 4750rpm
